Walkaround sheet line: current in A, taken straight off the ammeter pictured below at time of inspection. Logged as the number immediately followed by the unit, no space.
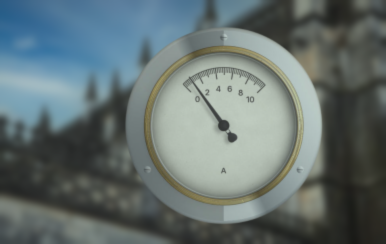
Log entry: 1A
